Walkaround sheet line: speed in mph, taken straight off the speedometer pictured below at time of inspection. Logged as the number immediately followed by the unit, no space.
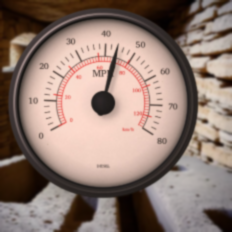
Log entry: 44mph
